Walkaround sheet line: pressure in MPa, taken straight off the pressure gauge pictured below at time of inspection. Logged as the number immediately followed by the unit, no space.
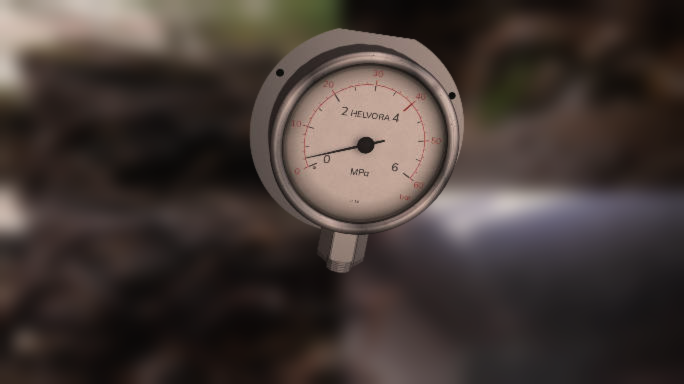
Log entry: 0.25MPa
